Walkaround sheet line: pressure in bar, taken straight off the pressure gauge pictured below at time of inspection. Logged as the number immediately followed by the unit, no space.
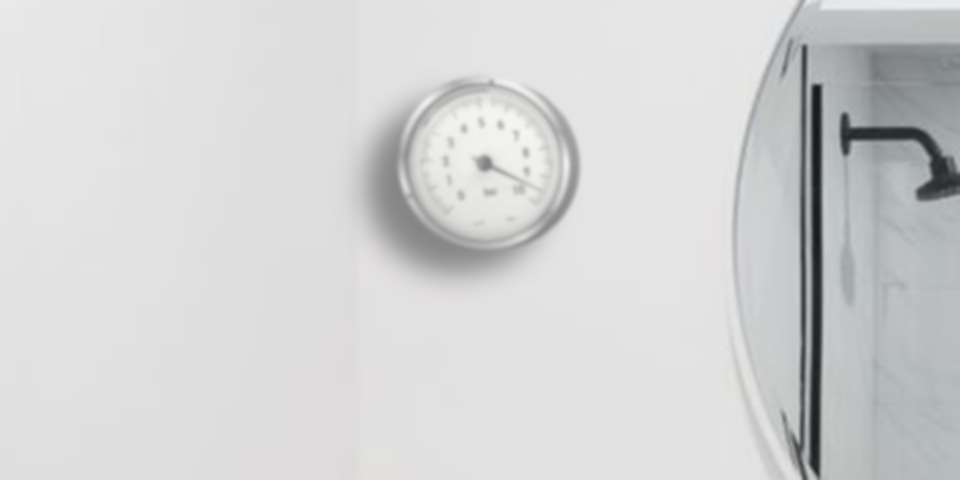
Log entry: 9.5bar
